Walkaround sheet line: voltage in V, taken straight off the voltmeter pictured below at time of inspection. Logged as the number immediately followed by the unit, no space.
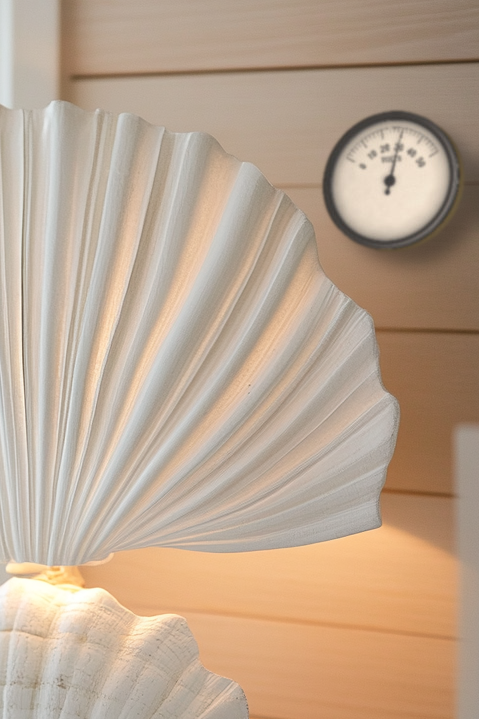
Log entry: 30V
